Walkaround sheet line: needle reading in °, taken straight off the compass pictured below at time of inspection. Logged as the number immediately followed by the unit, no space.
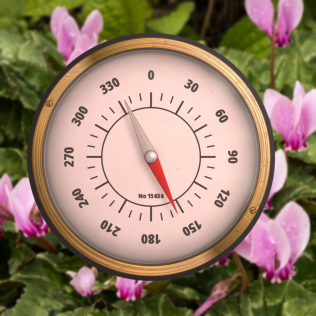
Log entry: 155°
